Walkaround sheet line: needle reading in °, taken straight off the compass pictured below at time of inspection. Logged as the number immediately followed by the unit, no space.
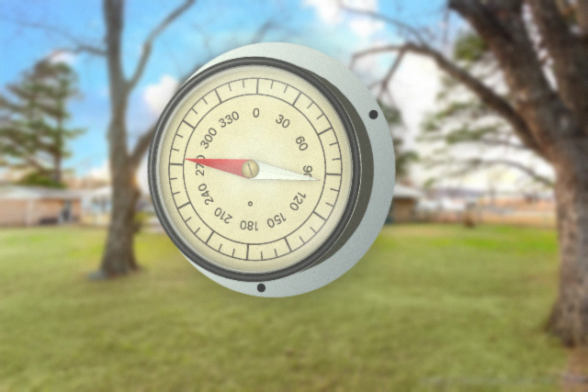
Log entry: 275°
